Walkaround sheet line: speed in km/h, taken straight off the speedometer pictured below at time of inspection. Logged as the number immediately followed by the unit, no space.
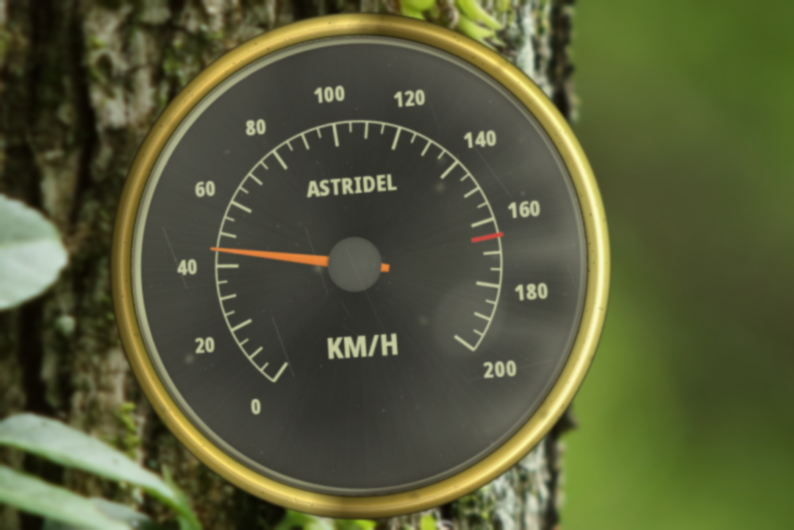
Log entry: 45km/h
